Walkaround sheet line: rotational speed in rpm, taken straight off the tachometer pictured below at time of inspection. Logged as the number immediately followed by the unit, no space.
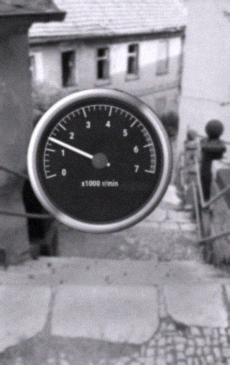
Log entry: 1400rpm
